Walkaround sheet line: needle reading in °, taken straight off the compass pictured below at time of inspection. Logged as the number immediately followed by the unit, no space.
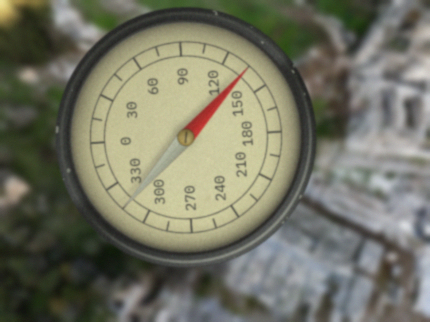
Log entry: 135°
